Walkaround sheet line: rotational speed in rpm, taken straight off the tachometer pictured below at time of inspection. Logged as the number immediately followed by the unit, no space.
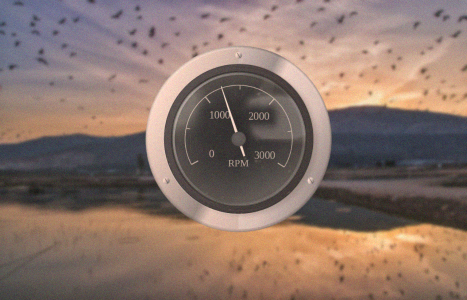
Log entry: 1250rpm
